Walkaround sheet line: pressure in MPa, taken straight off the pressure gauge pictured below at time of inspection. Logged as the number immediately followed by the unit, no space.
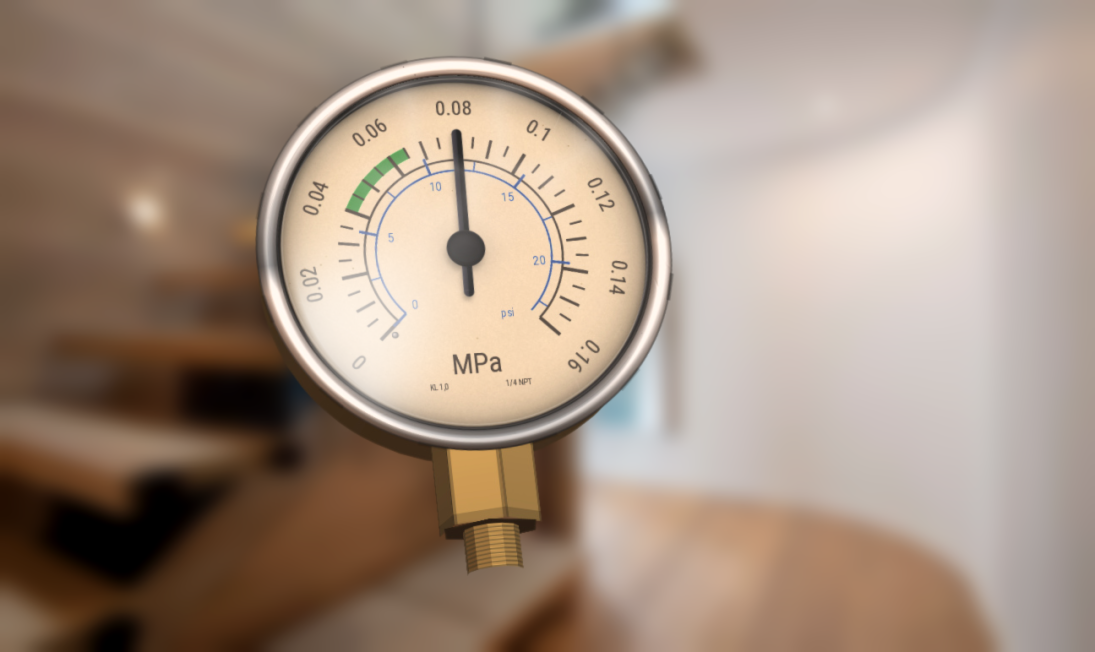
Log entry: 0.08MPa
